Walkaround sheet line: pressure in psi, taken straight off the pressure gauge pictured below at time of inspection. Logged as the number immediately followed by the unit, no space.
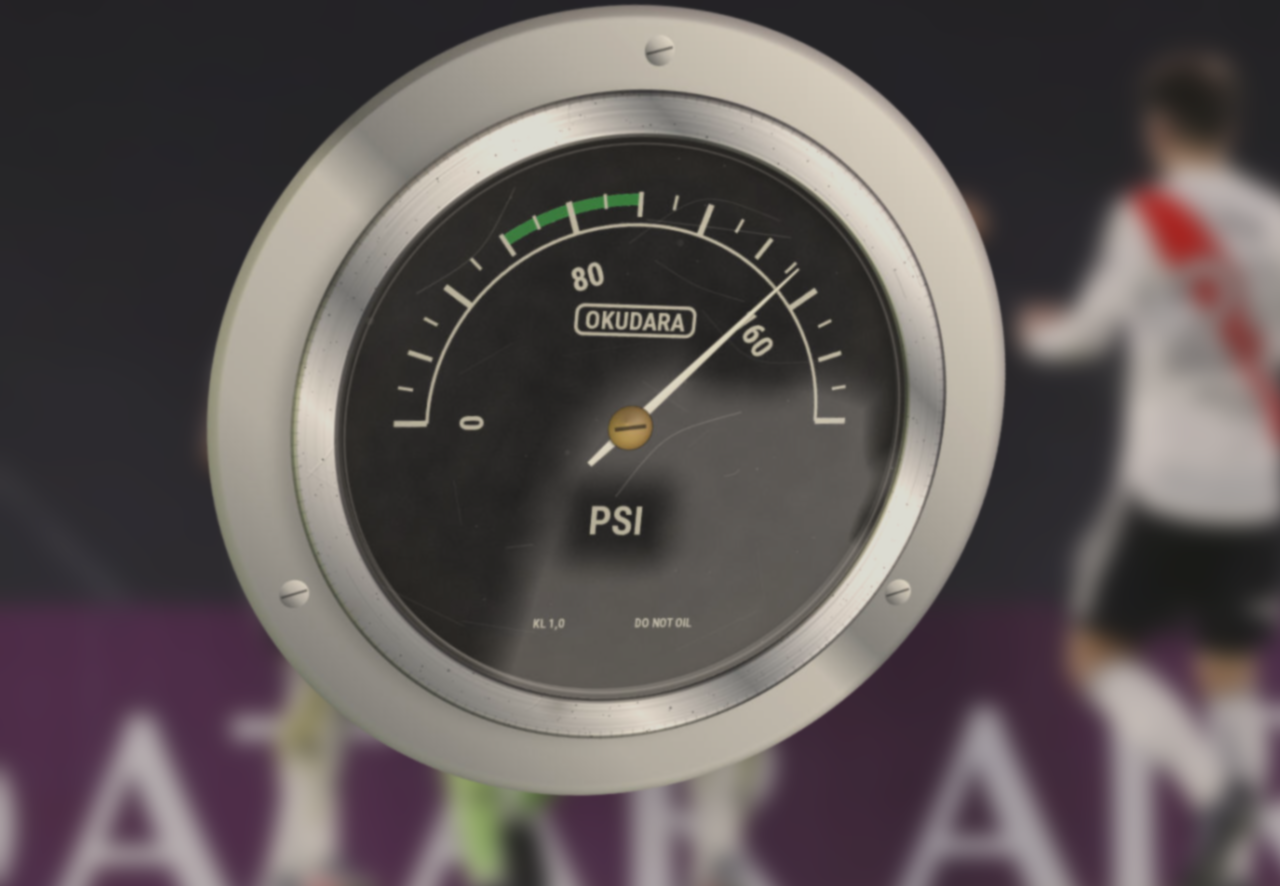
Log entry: 150psi
